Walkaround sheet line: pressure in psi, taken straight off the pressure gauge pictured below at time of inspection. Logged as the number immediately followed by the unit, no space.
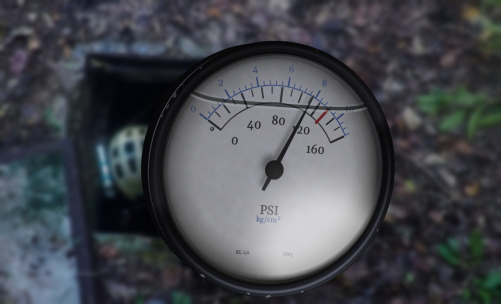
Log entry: 110psi
